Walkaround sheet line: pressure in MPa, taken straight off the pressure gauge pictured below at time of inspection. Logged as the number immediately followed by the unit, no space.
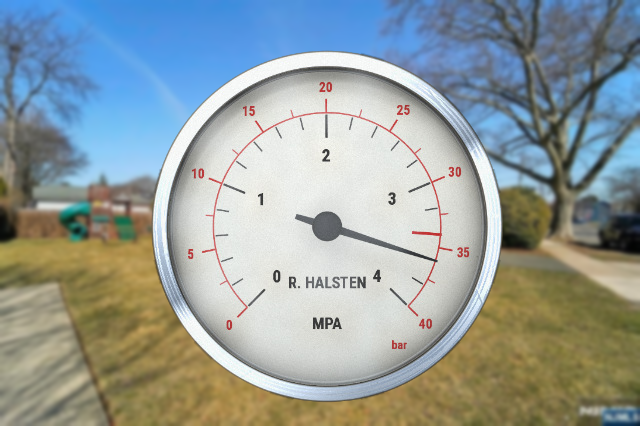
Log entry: 3.6MPa
